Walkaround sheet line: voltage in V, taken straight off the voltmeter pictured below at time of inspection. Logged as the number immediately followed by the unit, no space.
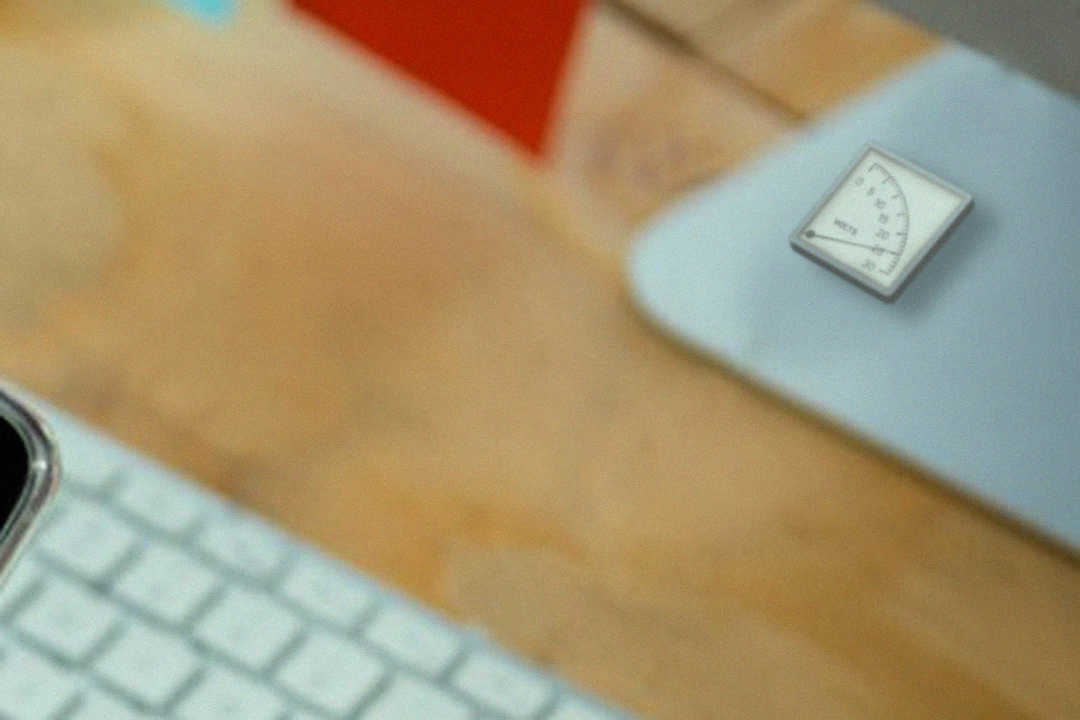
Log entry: 25V
